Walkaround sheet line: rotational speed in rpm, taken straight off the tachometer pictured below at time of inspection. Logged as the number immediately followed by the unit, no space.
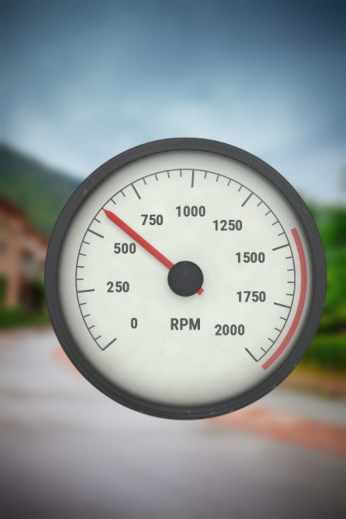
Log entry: 600rpm
